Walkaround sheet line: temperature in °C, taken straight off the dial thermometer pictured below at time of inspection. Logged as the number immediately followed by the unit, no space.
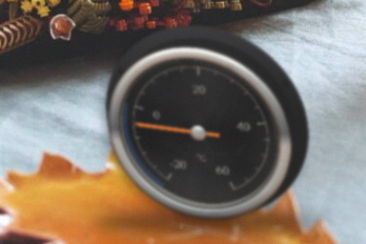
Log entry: -4°C
